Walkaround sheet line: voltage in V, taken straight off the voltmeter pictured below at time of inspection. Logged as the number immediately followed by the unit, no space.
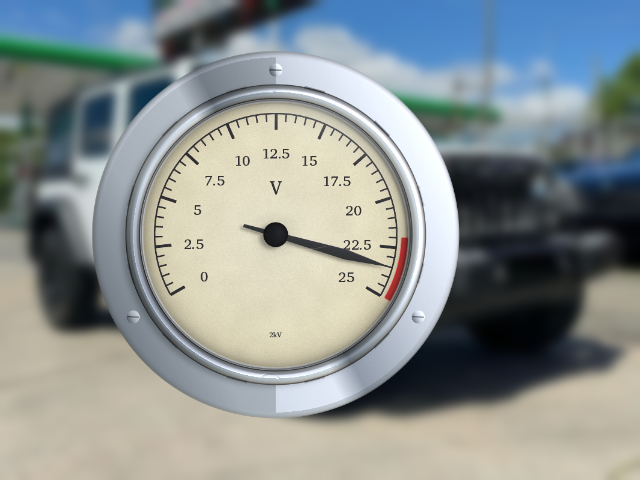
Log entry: 23.5V
